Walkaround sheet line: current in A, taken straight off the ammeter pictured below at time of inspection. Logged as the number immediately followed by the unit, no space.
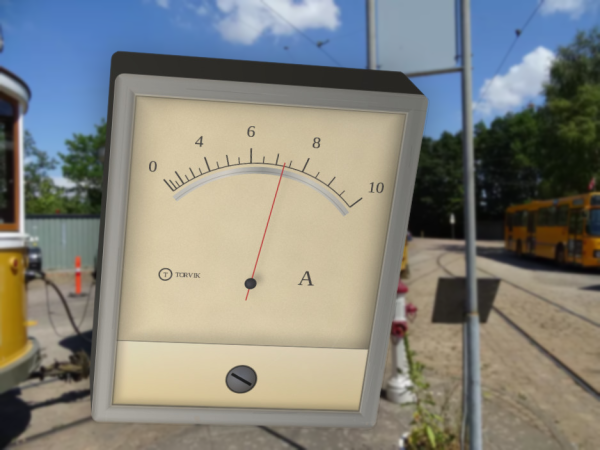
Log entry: 7.25A
